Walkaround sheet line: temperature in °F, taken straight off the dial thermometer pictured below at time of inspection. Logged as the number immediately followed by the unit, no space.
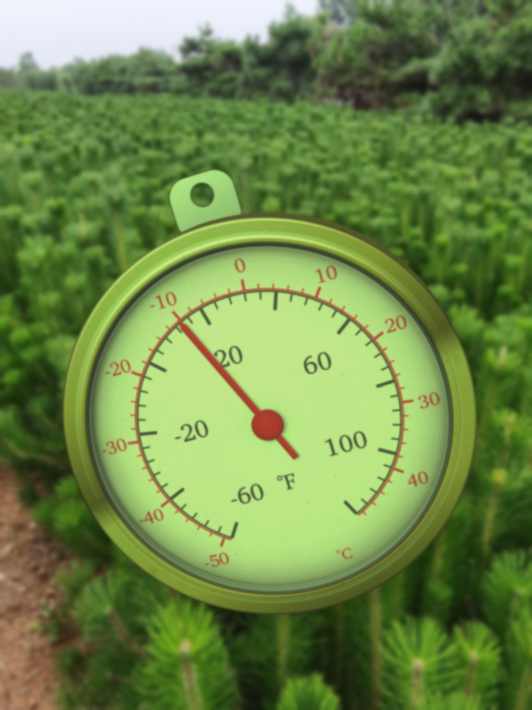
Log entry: 14°F
